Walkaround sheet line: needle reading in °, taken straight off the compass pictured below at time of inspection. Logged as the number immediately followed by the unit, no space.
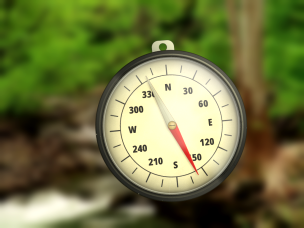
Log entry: 157.5°
